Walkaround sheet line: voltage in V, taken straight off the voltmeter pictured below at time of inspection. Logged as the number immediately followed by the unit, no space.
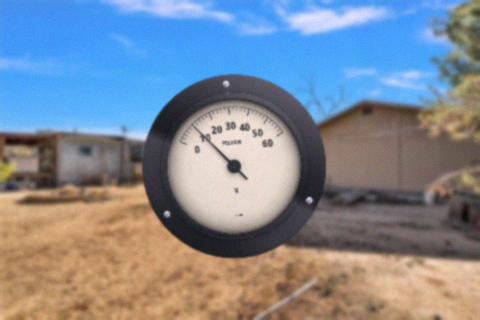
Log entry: 10V
